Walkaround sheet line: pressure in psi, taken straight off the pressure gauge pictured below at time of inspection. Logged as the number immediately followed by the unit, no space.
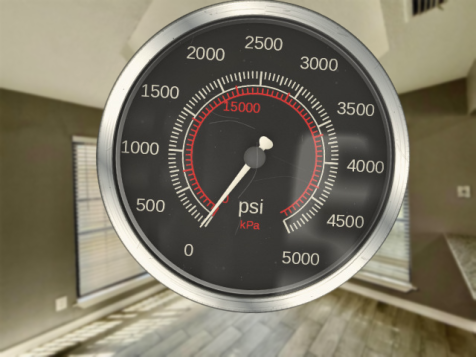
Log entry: 50psi
